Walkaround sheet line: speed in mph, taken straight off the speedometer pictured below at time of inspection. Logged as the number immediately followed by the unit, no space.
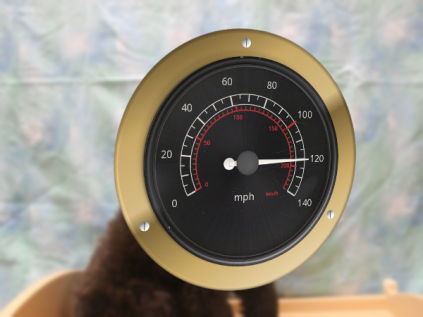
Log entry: 120mph
